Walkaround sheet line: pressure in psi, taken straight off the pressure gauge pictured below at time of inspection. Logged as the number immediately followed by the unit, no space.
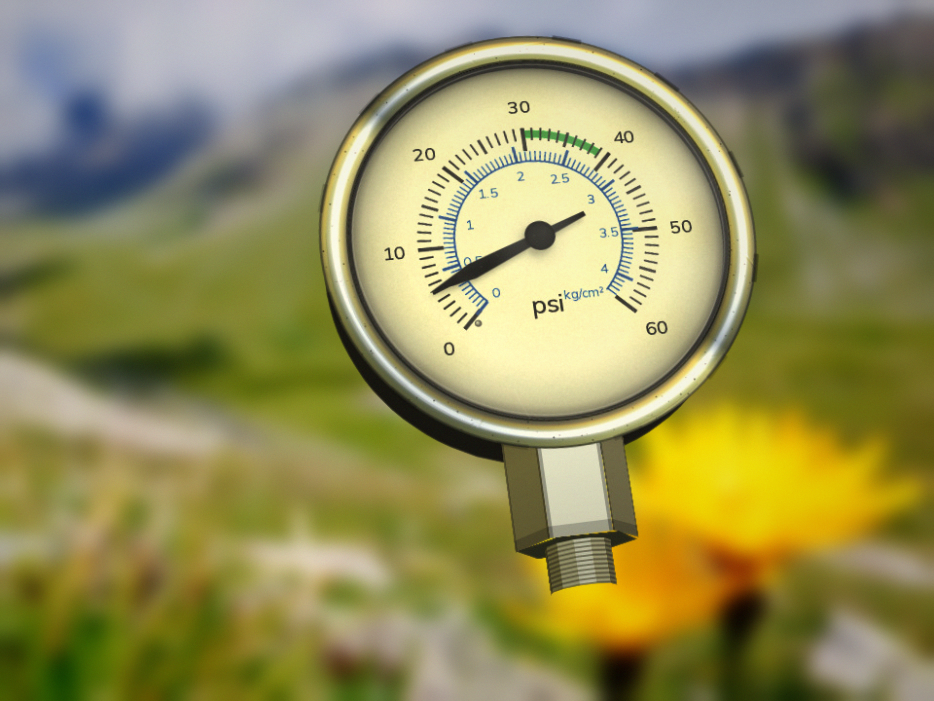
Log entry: 5psi
